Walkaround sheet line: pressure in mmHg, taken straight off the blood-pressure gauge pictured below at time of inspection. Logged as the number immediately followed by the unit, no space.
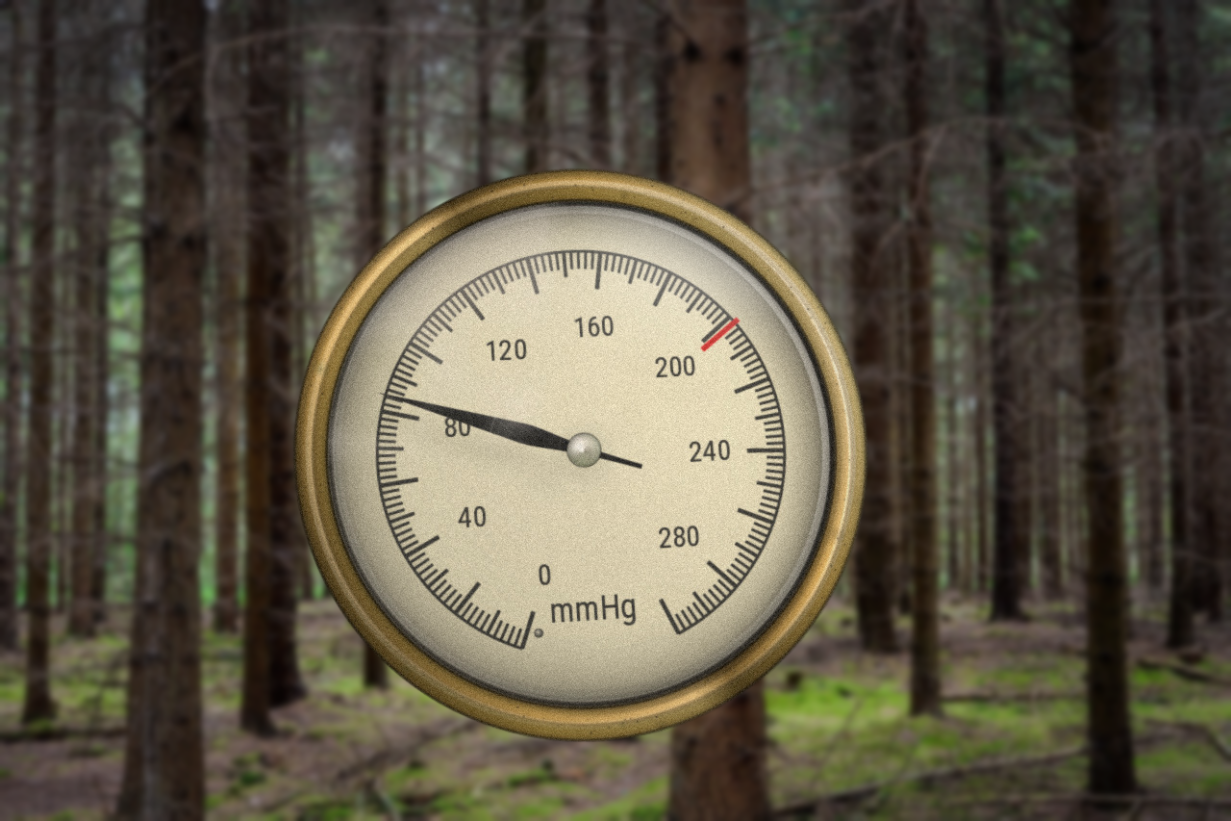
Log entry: 84mmHg
